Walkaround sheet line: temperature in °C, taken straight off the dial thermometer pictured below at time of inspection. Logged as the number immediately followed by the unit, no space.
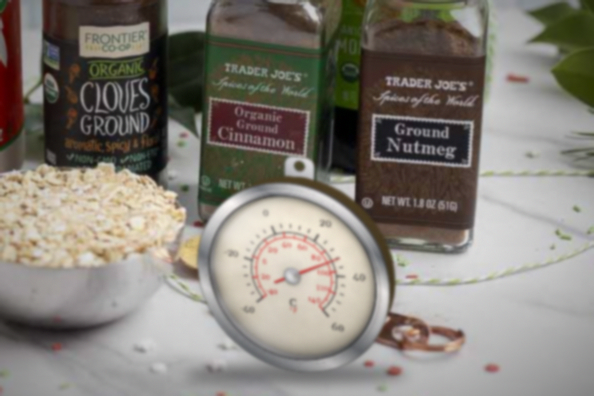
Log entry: 32°C
